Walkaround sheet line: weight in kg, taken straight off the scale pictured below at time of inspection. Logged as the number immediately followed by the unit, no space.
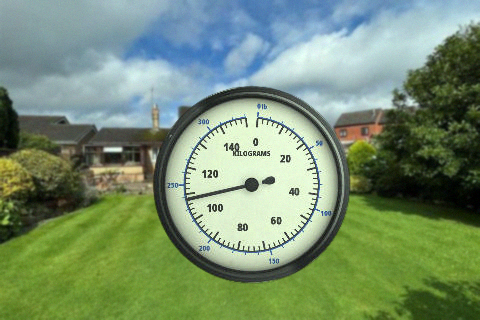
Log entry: 108kg
